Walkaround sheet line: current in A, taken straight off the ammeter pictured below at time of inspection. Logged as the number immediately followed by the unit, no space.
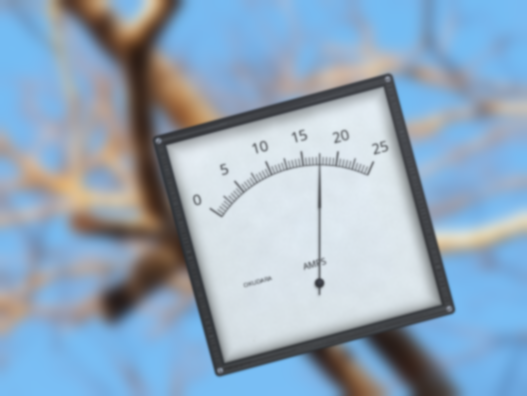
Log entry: 17.5A
